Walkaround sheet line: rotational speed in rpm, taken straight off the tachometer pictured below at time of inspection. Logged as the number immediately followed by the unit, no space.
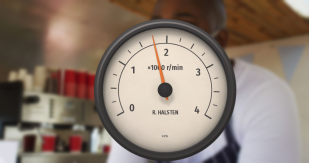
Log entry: 1750rpm
